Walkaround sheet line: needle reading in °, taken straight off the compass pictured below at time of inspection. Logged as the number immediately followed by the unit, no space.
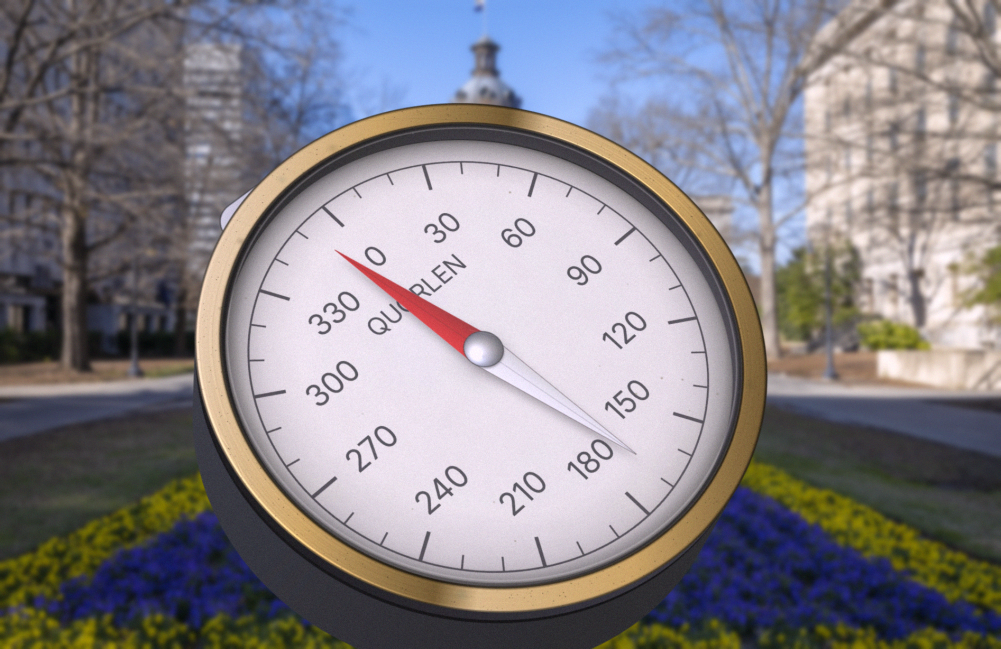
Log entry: 350°
